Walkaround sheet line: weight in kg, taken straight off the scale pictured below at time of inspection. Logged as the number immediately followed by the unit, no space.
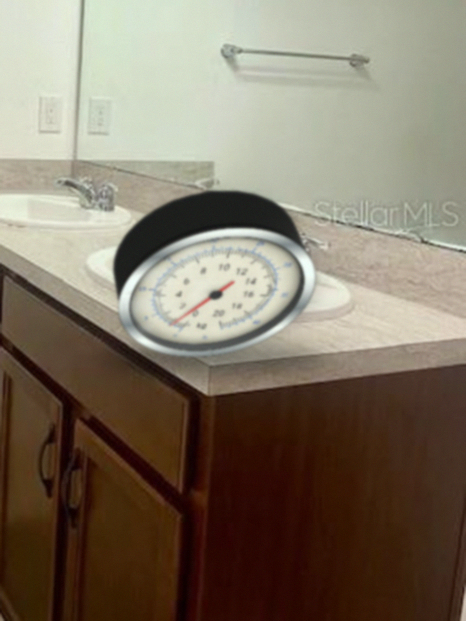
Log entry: 1kg
